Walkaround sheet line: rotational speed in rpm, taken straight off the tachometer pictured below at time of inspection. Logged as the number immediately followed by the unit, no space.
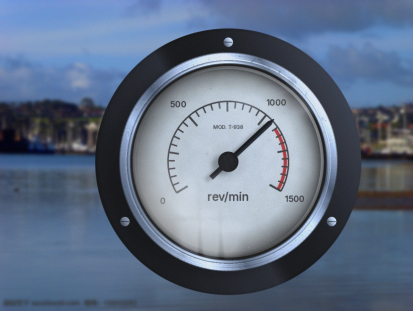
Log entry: 1050rpm
